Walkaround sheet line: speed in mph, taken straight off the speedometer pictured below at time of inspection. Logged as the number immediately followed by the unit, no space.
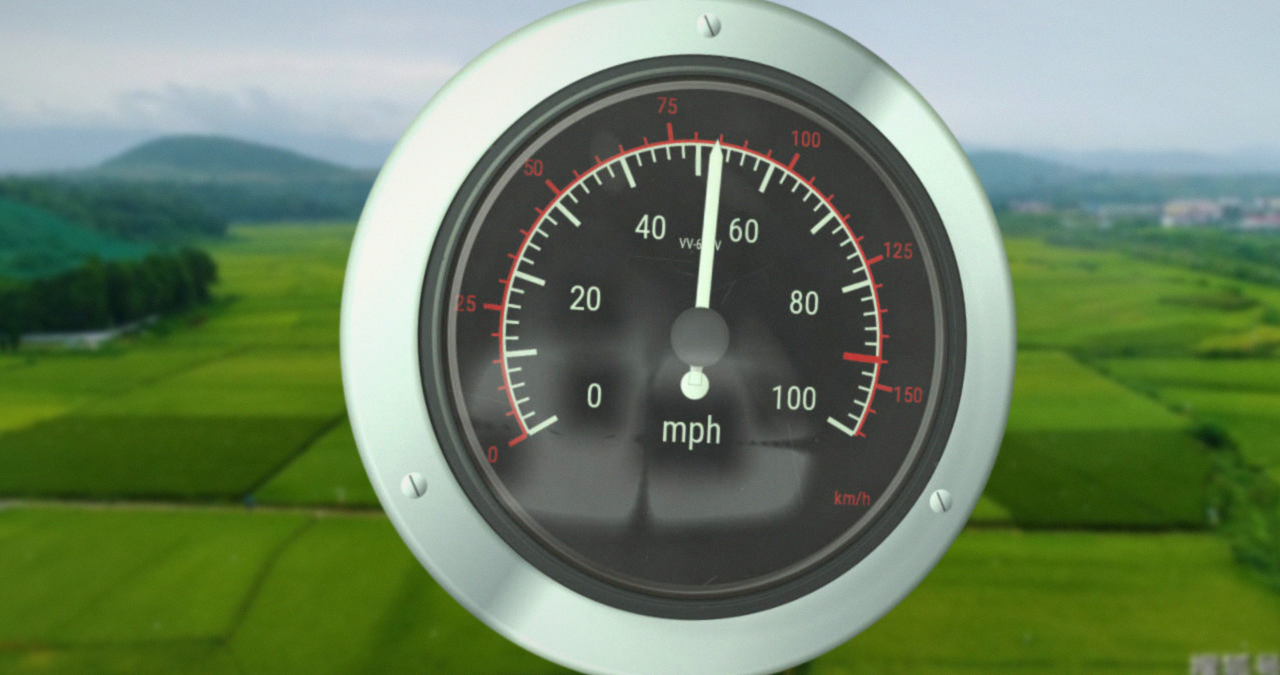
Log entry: 52mph
